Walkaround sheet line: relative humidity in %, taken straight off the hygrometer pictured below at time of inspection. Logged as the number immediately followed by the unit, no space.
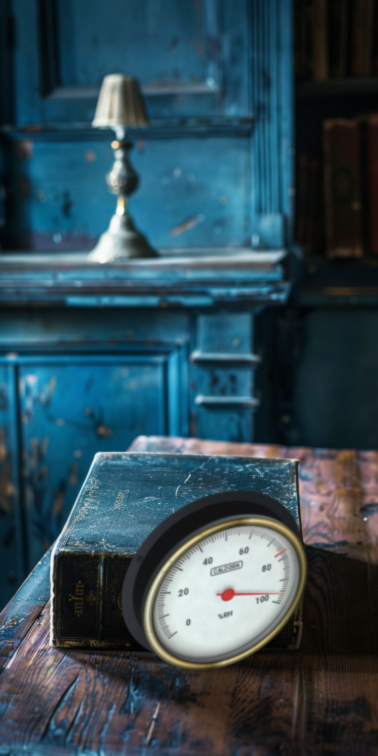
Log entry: 95%
